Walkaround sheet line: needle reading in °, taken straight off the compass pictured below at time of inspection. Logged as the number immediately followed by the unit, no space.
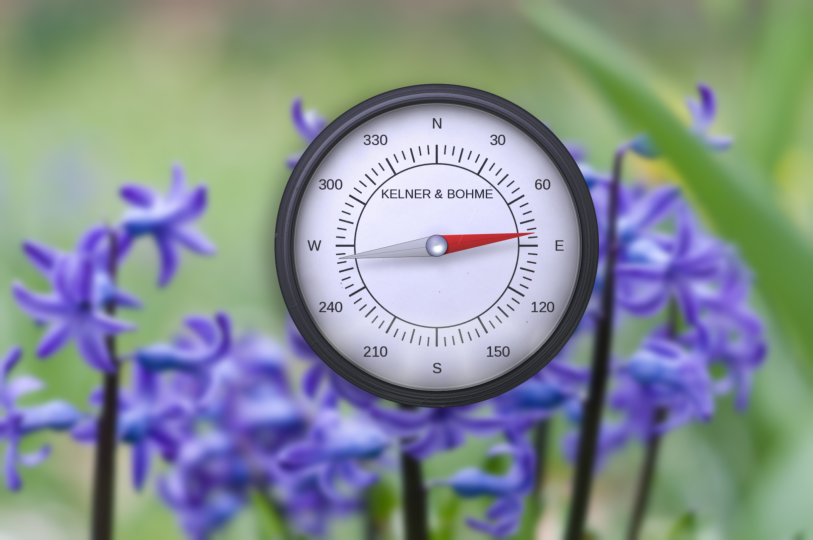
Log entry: 82.5°
